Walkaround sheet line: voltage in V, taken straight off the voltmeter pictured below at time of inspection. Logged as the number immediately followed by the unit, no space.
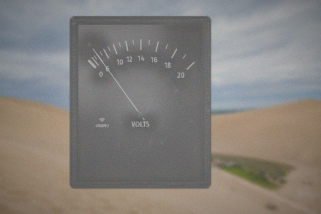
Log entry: 6V
